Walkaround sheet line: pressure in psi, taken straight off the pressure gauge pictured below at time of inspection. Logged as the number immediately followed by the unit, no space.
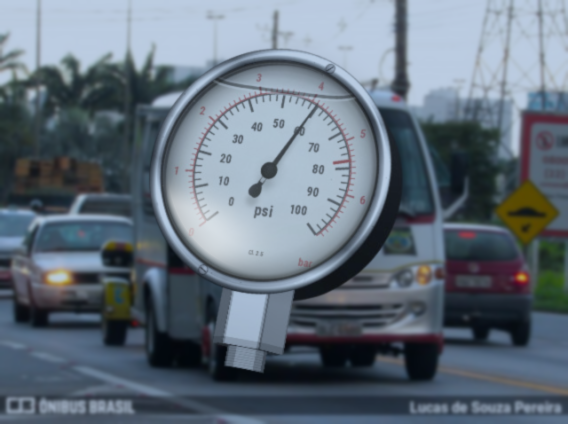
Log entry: 60psi
